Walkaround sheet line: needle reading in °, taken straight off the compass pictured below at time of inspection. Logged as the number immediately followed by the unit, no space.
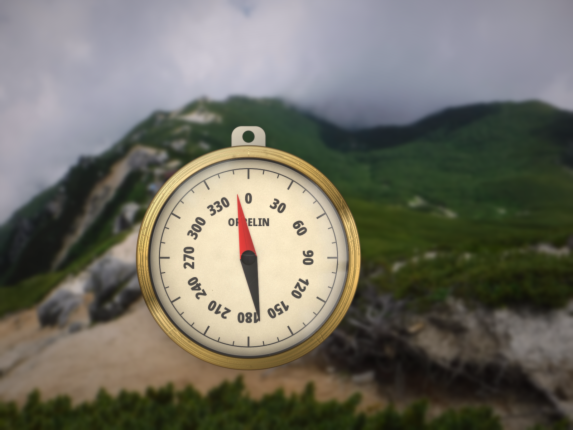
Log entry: 350°
